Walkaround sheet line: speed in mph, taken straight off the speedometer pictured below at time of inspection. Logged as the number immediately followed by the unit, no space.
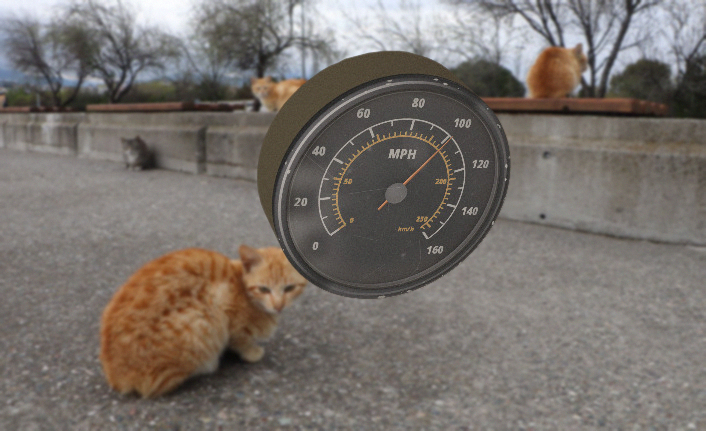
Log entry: 100mph
